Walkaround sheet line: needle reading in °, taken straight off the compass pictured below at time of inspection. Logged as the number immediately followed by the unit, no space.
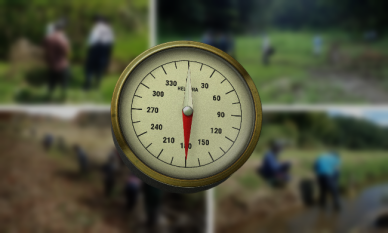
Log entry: 180°
